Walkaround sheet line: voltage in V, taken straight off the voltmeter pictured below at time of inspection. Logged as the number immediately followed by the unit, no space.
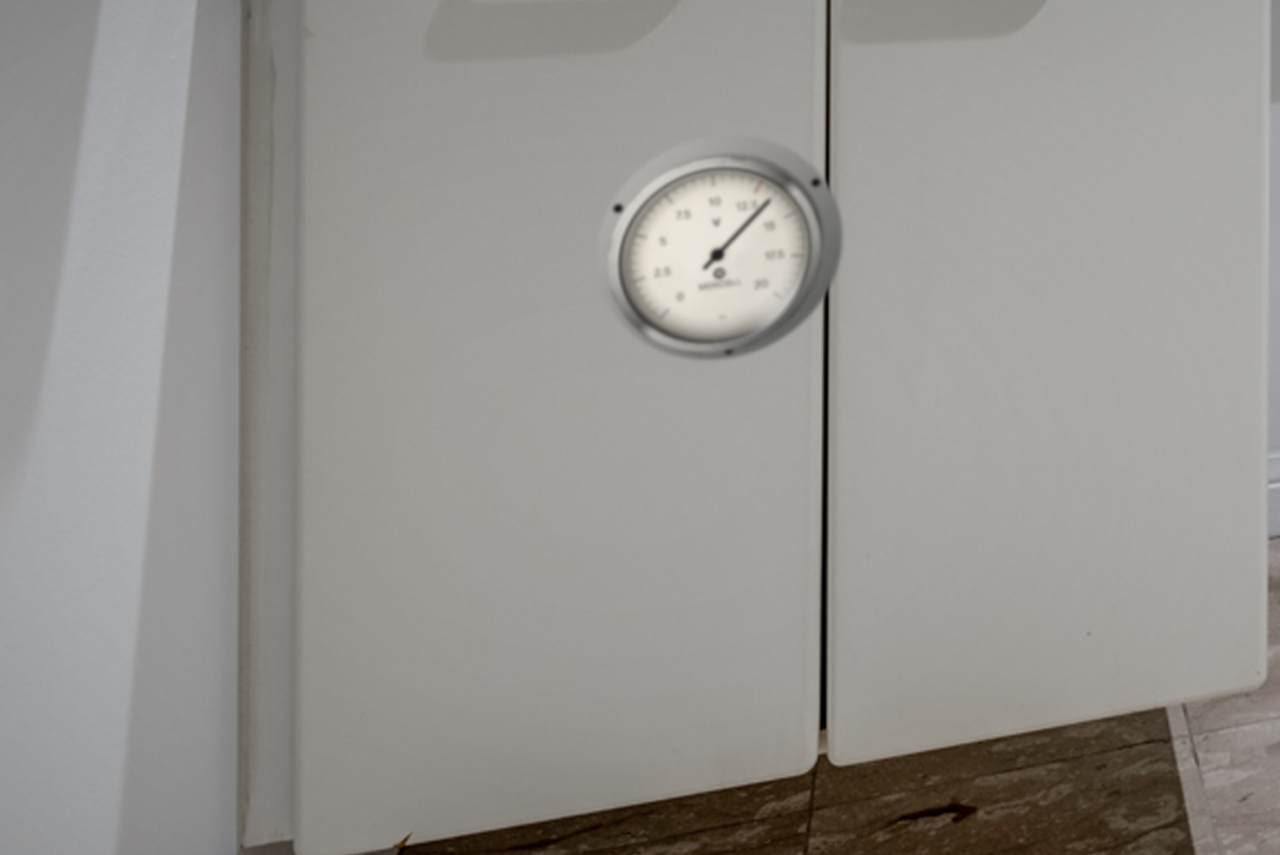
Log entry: 13.5V
